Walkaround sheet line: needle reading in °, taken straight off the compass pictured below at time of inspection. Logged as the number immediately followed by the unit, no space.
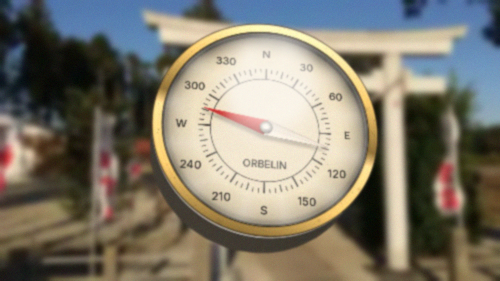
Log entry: 285°
